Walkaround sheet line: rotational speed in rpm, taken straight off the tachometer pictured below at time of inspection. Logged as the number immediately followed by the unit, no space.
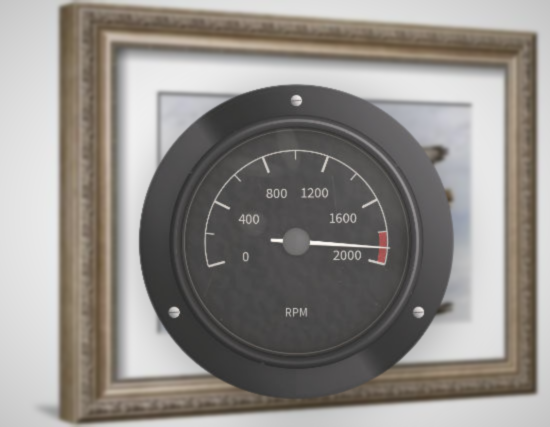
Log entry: 1900rpm
